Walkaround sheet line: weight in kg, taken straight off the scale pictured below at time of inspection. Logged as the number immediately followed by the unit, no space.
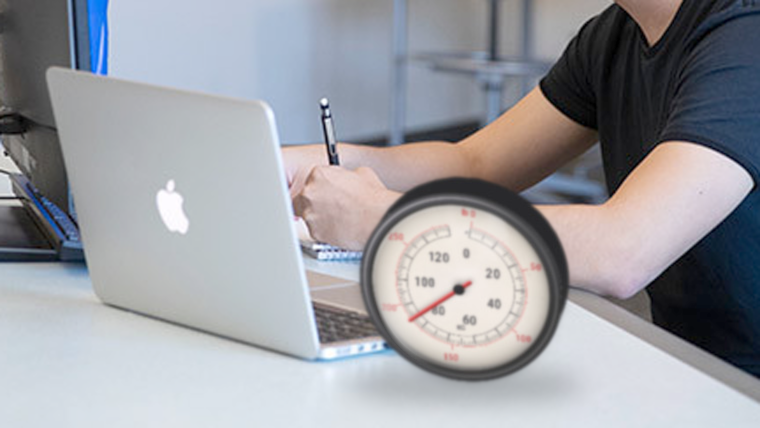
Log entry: 85kg
